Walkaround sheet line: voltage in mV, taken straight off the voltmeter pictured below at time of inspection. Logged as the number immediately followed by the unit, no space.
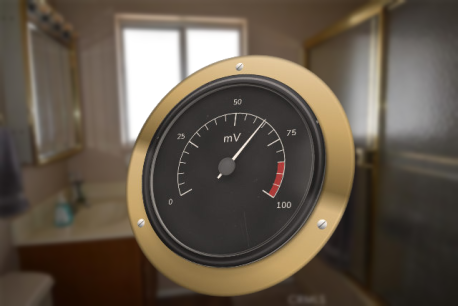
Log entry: 65mV
